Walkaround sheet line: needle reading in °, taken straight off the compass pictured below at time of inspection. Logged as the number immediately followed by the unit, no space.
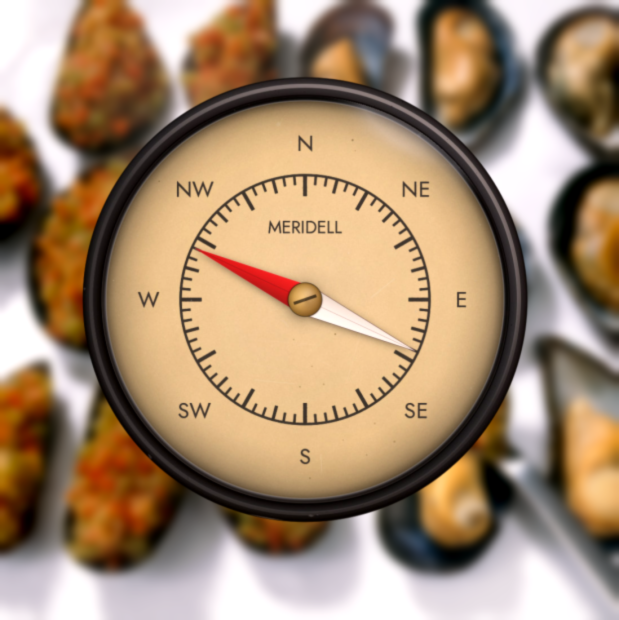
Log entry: 295°
